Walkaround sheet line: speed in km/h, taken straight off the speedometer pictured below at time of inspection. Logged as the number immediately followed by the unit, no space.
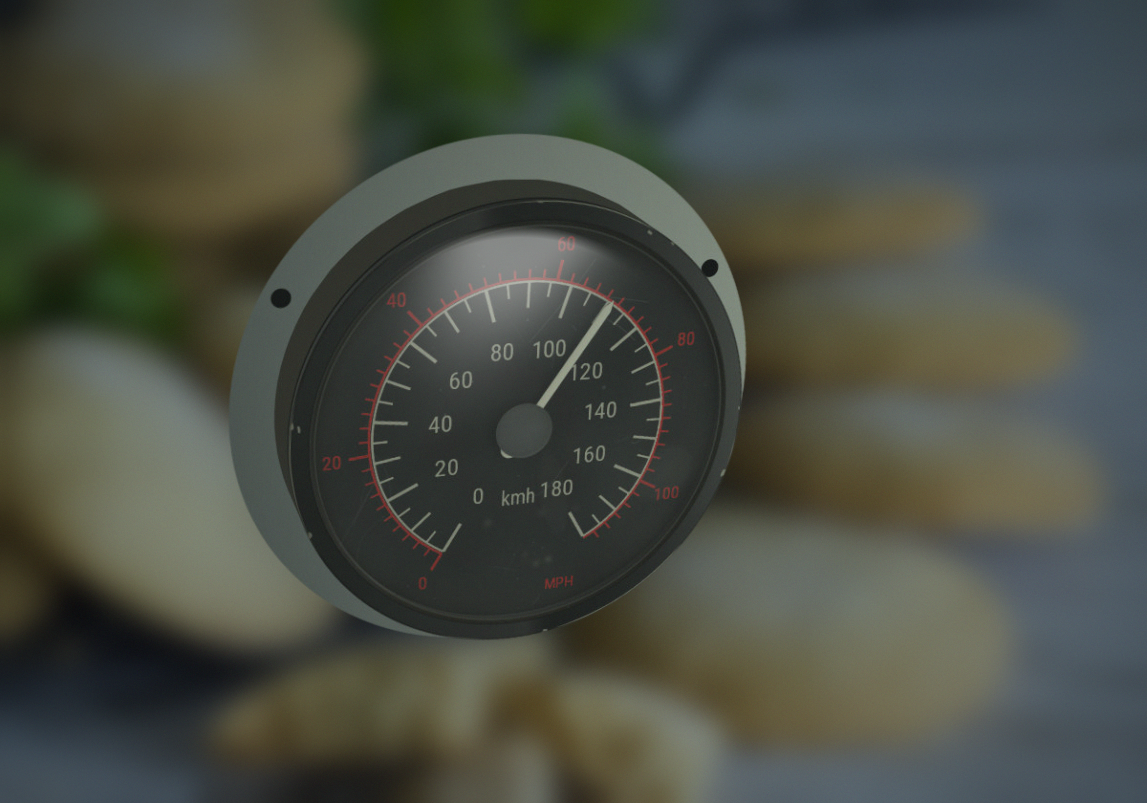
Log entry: 110km/h
